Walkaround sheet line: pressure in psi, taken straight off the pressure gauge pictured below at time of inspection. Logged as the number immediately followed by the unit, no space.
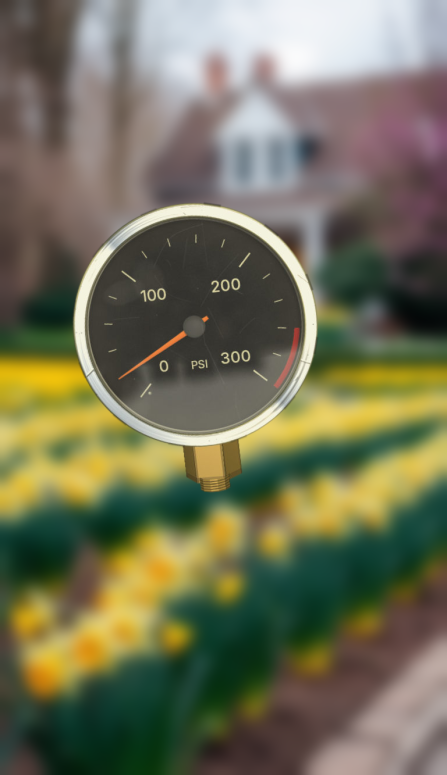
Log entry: 20psi
